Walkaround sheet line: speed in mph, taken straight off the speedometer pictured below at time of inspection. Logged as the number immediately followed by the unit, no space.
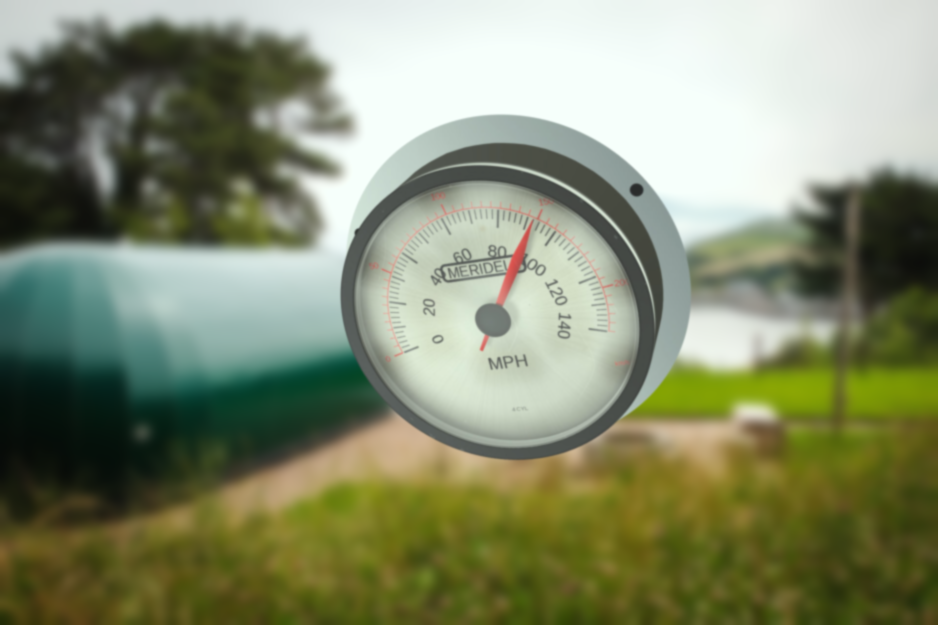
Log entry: 92mph
